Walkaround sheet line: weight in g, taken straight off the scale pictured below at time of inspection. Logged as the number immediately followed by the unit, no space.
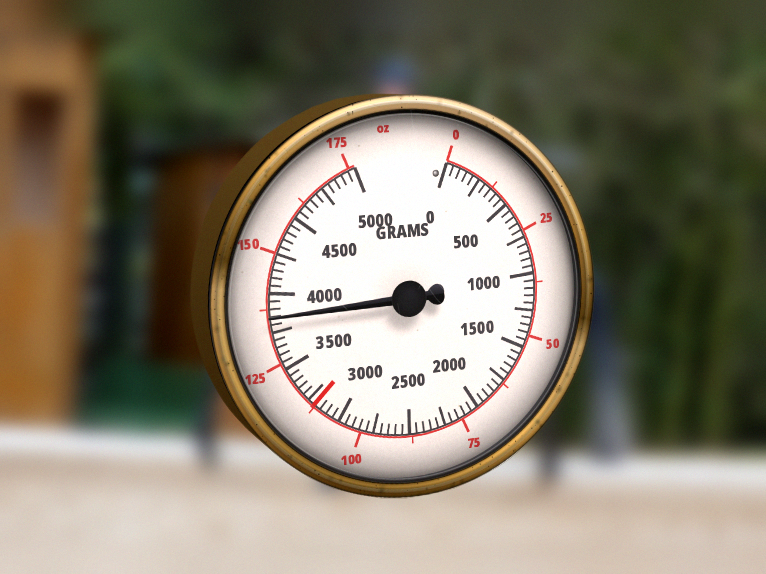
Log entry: 3850g
